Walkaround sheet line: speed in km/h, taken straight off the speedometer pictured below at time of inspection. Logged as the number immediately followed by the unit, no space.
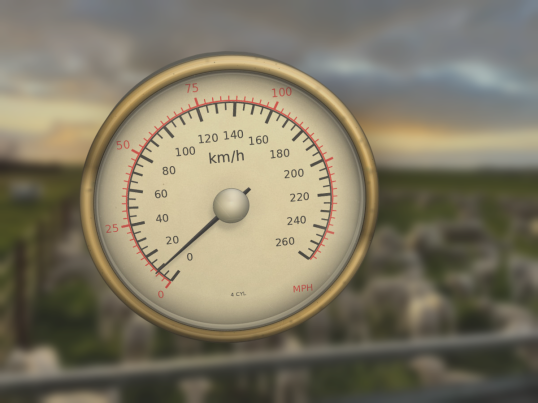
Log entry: 10km/h
